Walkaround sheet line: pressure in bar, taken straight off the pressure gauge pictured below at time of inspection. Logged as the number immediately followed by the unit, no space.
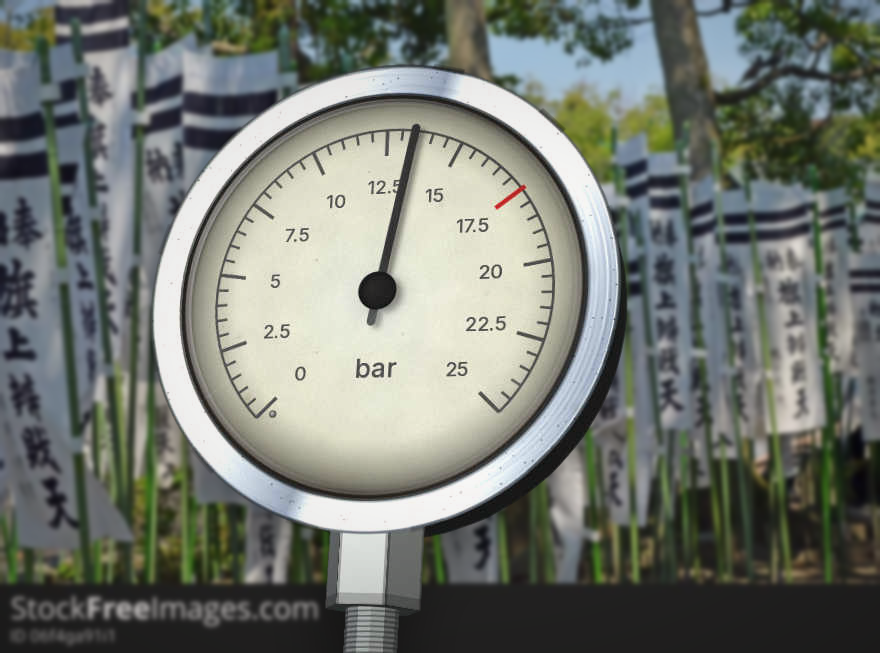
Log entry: 13.5bar
